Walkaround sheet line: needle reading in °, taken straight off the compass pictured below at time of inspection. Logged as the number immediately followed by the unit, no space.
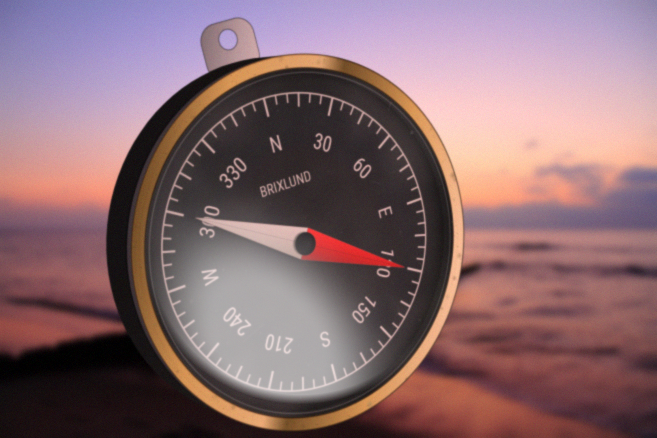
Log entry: 120°
